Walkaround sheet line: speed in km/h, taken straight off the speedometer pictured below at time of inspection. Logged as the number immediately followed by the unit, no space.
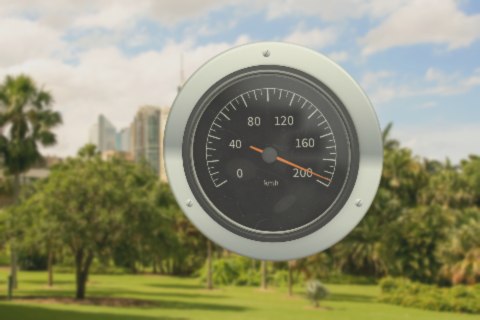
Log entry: 195km/h
